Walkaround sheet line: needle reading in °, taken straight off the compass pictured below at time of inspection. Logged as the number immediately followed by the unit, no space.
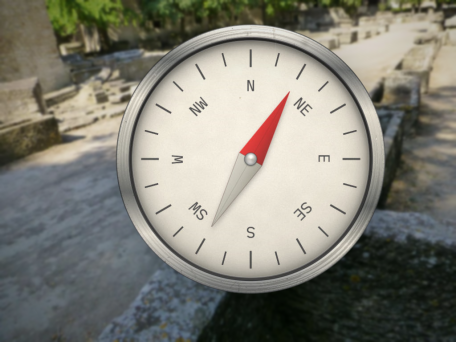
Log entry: 30°
